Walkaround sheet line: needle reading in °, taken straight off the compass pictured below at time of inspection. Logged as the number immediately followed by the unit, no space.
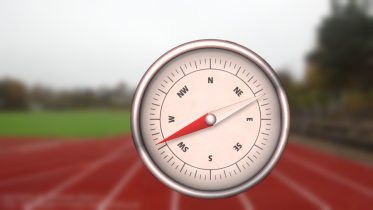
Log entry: 245°
